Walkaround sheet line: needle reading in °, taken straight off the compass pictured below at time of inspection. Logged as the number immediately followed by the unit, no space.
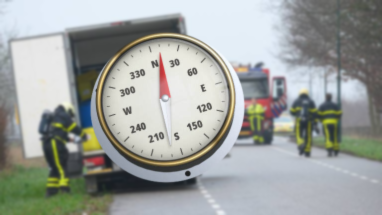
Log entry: 10°
